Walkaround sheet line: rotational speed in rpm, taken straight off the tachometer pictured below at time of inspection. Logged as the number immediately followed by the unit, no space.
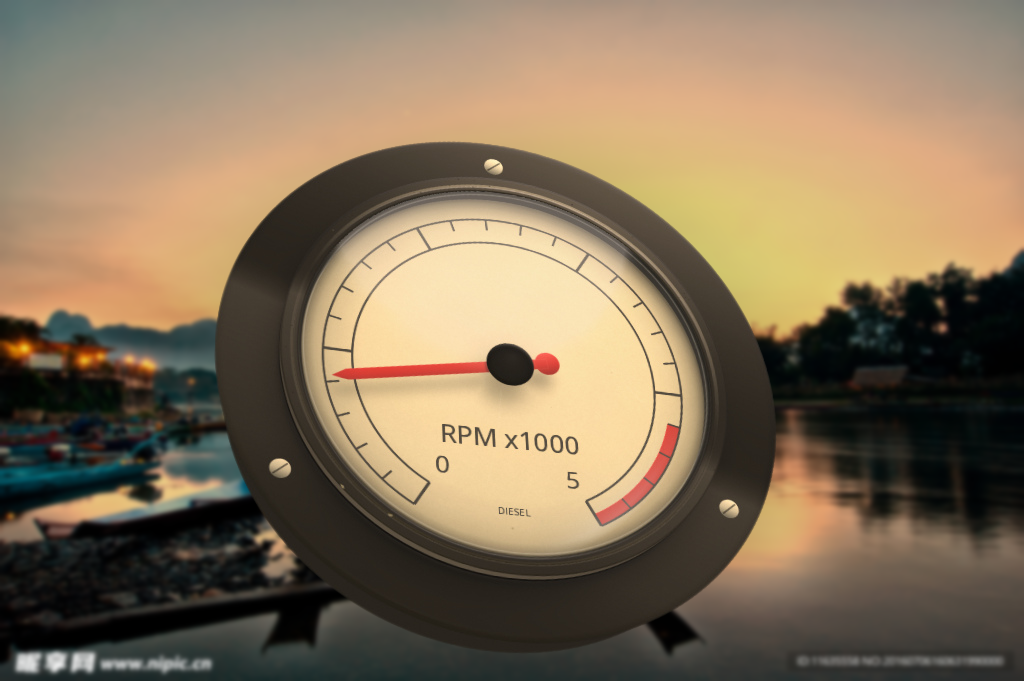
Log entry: 800rpm
